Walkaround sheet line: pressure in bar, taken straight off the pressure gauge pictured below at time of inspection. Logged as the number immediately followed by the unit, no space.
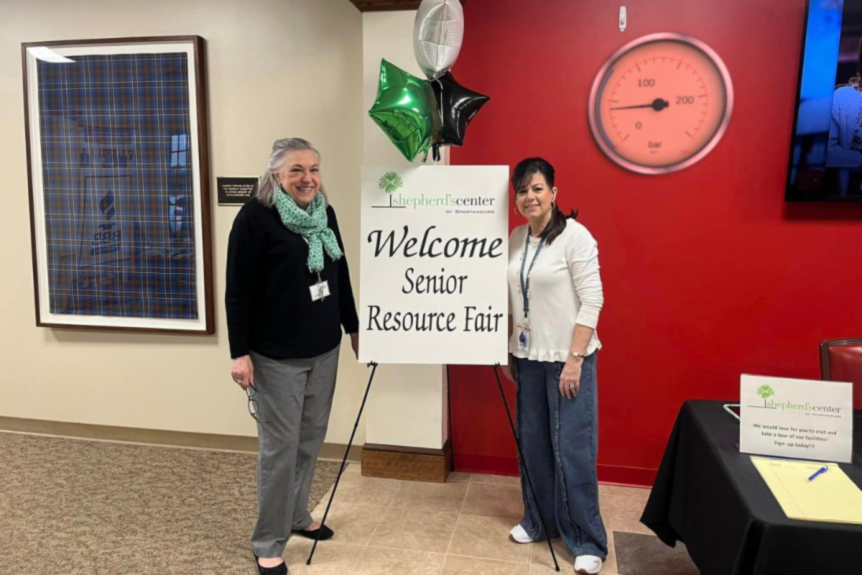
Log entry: 40bar
